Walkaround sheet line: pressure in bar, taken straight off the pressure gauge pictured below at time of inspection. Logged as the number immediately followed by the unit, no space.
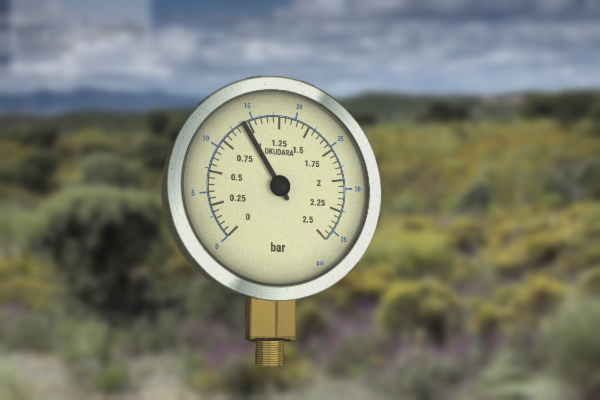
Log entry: 0.95bar
